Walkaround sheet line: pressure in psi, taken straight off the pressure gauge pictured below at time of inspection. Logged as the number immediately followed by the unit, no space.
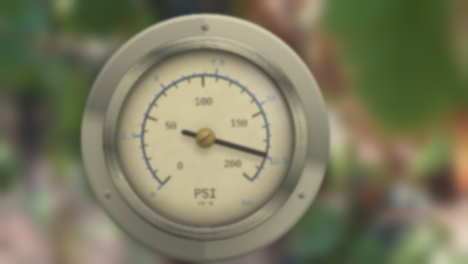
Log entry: 180psi
